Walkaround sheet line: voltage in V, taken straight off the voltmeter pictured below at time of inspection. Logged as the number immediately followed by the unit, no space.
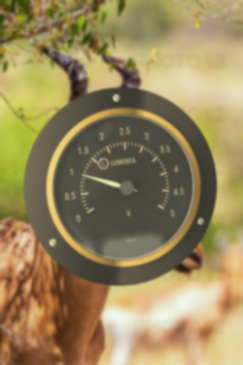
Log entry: 1V
